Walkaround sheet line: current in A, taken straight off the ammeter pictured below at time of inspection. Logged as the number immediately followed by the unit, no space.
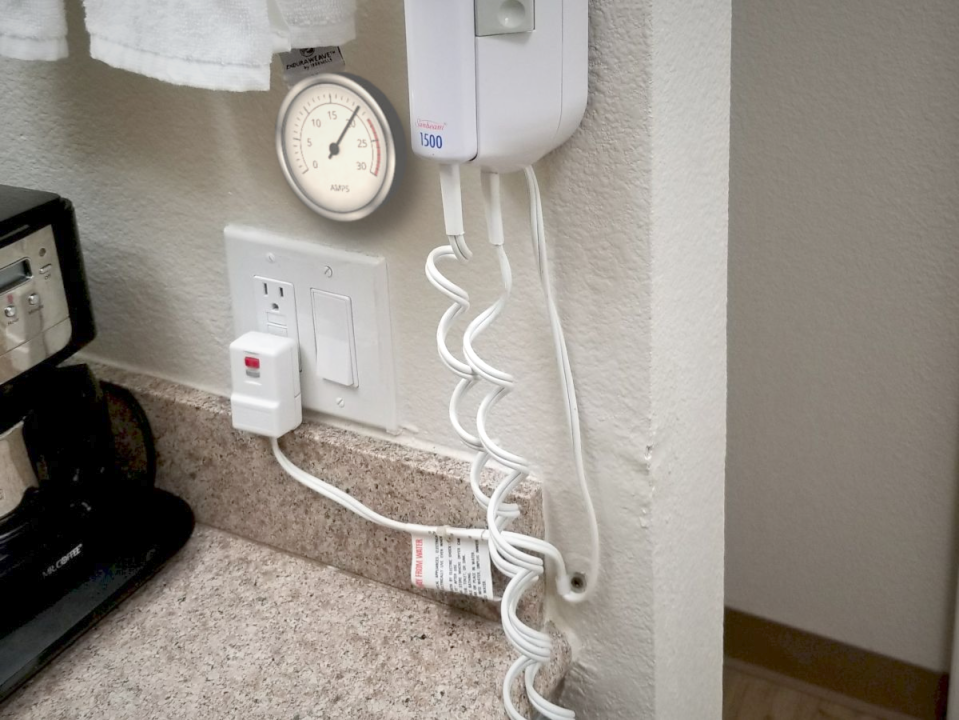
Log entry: 20A
